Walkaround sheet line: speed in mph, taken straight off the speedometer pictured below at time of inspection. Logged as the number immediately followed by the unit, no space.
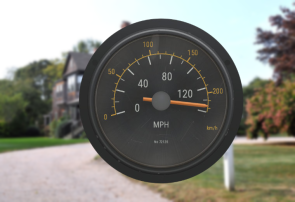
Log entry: 135mph
